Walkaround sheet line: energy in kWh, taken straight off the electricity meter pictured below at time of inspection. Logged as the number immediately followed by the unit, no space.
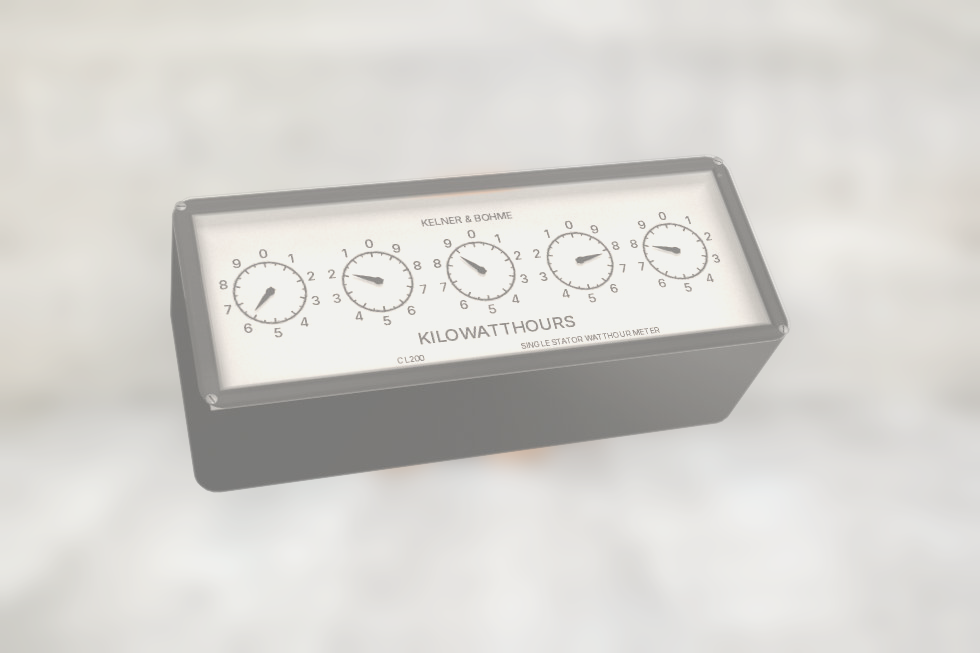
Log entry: 61878kWh
